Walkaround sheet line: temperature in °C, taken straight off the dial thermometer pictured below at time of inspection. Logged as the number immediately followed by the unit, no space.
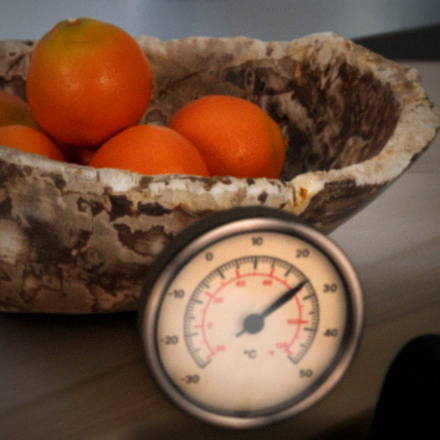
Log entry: 25°C
